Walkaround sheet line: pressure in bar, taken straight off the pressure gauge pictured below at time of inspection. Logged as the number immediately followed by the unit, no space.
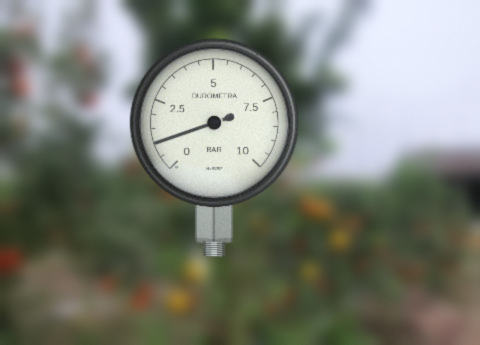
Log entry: 1bar
